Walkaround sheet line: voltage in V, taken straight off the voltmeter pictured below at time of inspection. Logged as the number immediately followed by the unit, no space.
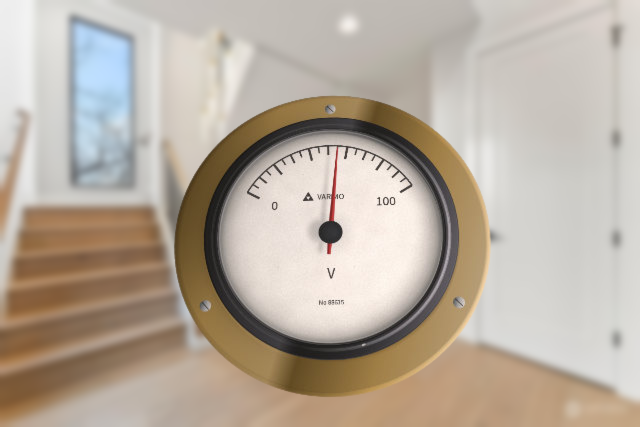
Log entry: 55V
